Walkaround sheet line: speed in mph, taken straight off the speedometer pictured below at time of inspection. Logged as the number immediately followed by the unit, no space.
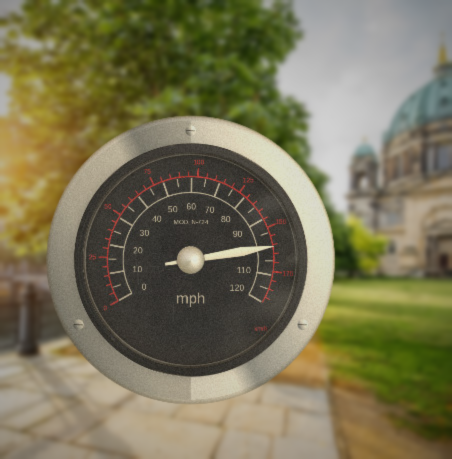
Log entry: 100mph
